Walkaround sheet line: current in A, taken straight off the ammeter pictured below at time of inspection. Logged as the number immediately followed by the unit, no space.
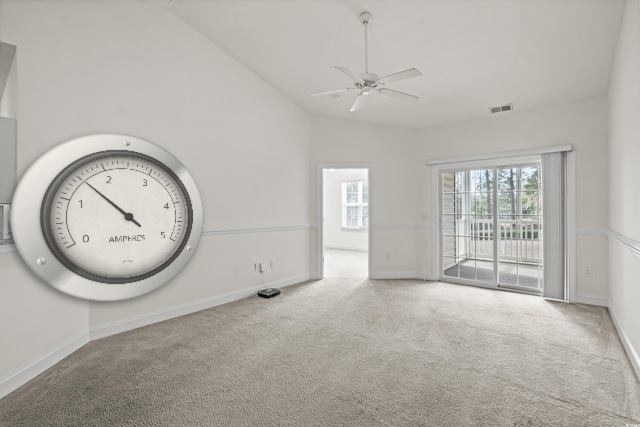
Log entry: 1.5A
